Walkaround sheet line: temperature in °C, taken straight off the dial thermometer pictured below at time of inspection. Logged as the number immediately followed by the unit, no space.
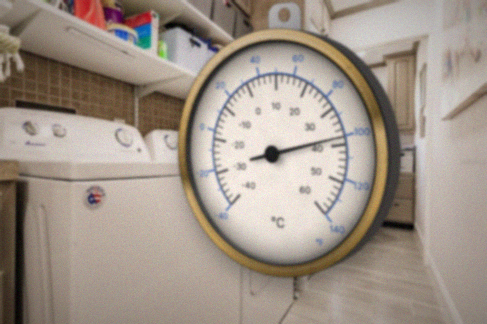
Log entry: 38°C
